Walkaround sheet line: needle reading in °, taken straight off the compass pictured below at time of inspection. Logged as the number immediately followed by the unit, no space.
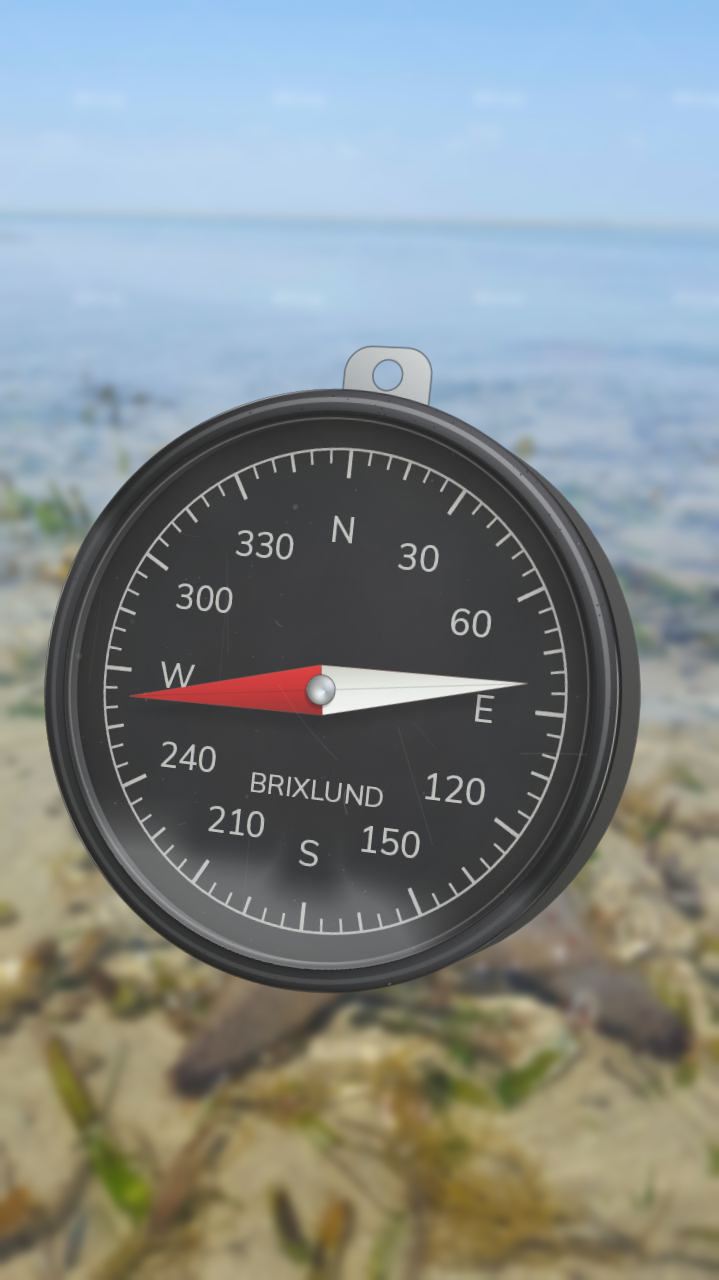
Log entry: 262.5°
